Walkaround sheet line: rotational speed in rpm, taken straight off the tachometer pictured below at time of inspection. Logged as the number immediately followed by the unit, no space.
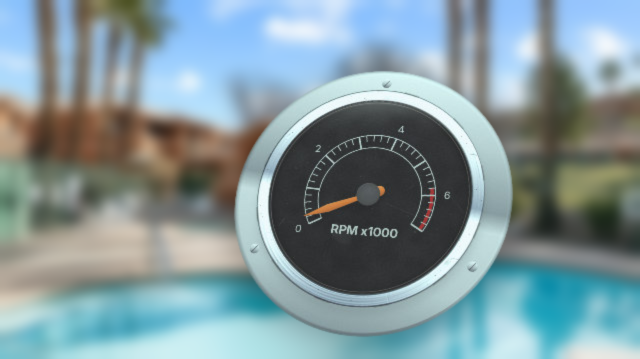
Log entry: 200rpm
